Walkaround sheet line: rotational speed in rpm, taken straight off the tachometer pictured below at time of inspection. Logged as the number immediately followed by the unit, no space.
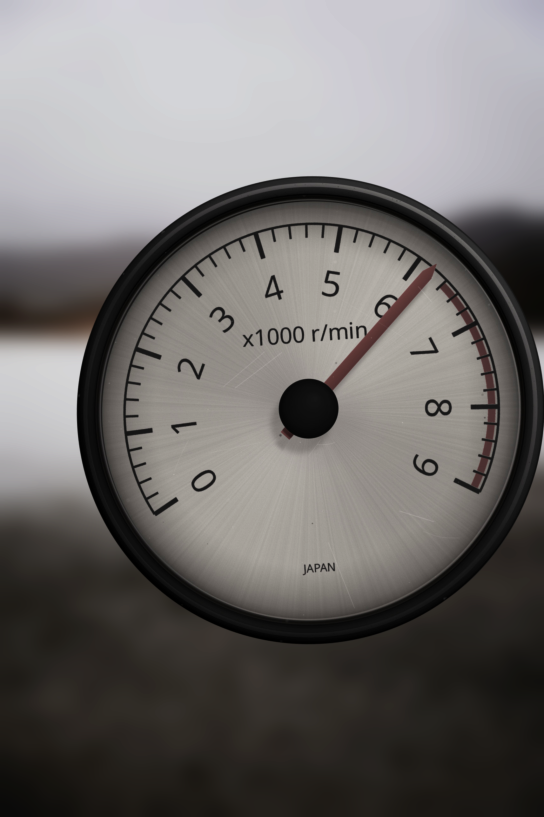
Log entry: 6200rpm
